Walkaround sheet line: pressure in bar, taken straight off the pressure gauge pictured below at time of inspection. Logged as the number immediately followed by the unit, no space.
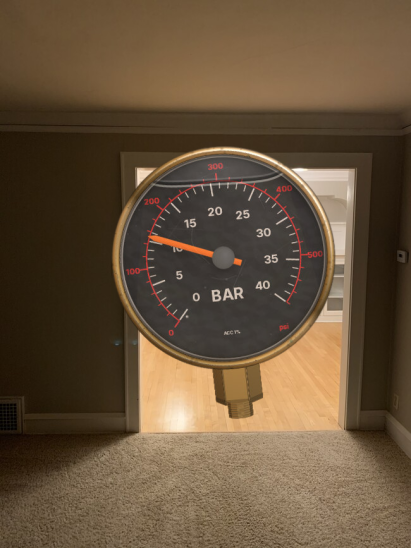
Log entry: 10.5bar
